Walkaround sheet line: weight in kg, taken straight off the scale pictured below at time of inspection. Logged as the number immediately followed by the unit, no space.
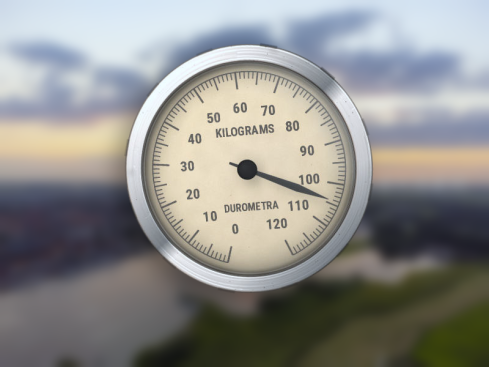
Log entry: 104kg
